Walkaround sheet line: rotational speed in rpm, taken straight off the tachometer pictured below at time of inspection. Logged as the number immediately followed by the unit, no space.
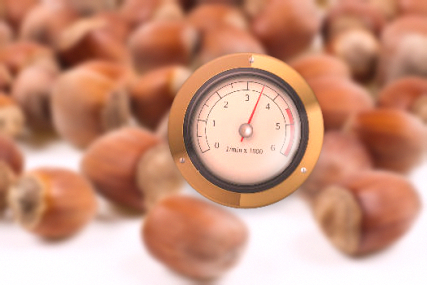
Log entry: 3500rpm
